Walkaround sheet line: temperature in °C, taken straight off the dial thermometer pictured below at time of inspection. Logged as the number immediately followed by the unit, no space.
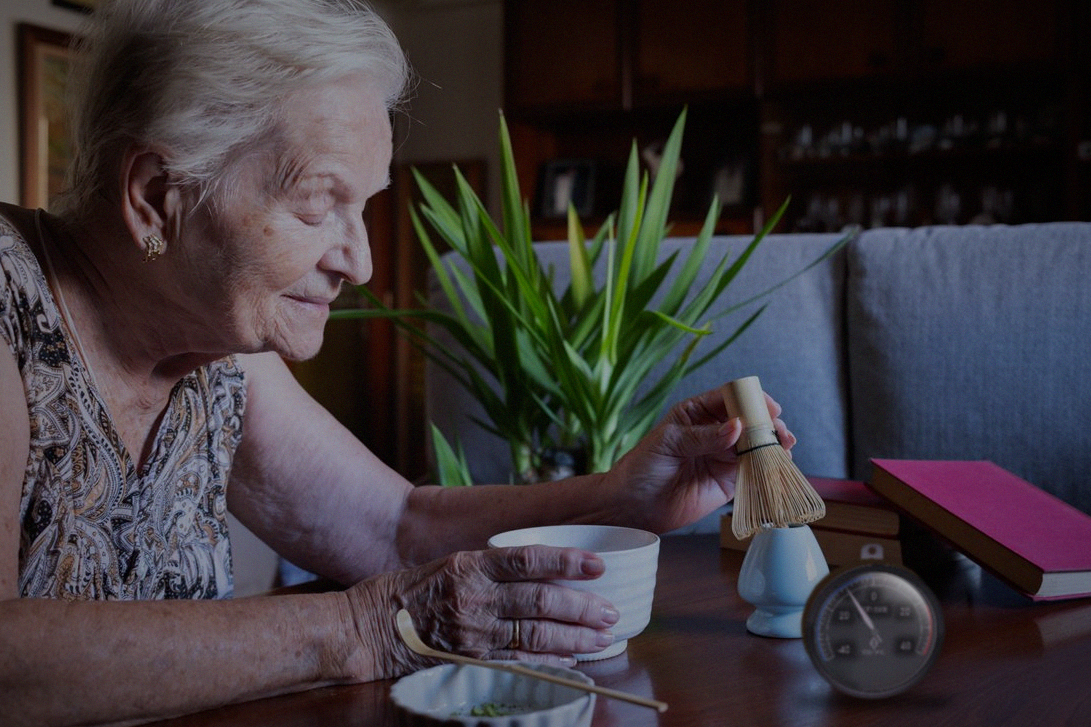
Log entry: -10°C
